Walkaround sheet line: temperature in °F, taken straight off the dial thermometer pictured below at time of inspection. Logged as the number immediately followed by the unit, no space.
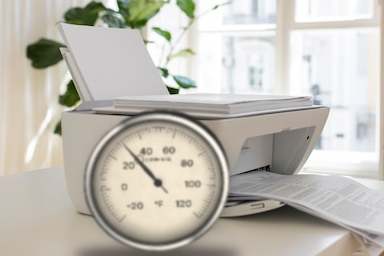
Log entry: 30°F
